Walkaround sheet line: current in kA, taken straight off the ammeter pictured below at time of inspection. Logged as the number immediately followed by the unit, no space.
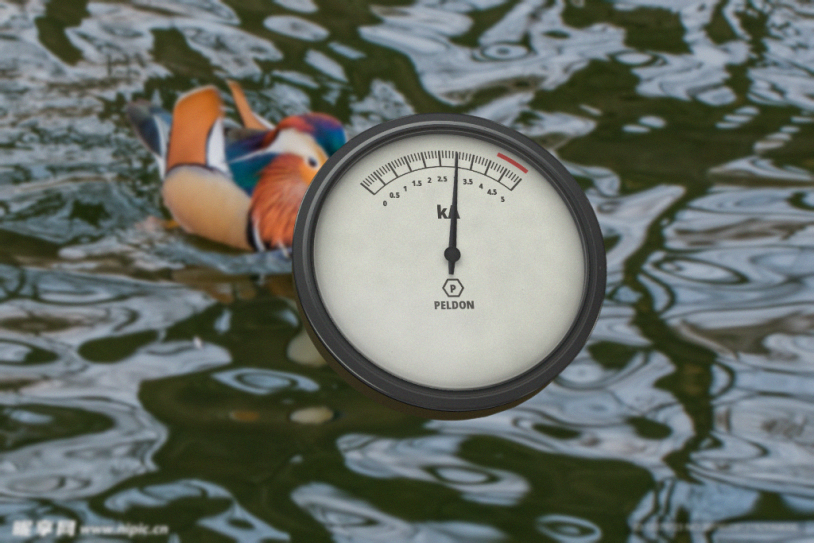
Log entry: 3kA
